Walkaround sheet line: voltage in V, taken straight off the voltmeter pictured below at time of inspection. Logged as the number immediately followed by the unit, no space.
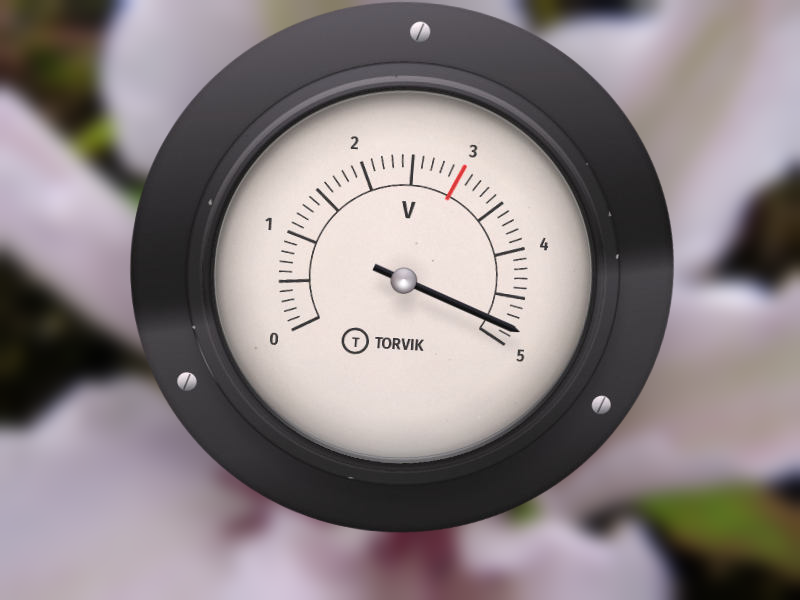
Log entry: 4.8V
